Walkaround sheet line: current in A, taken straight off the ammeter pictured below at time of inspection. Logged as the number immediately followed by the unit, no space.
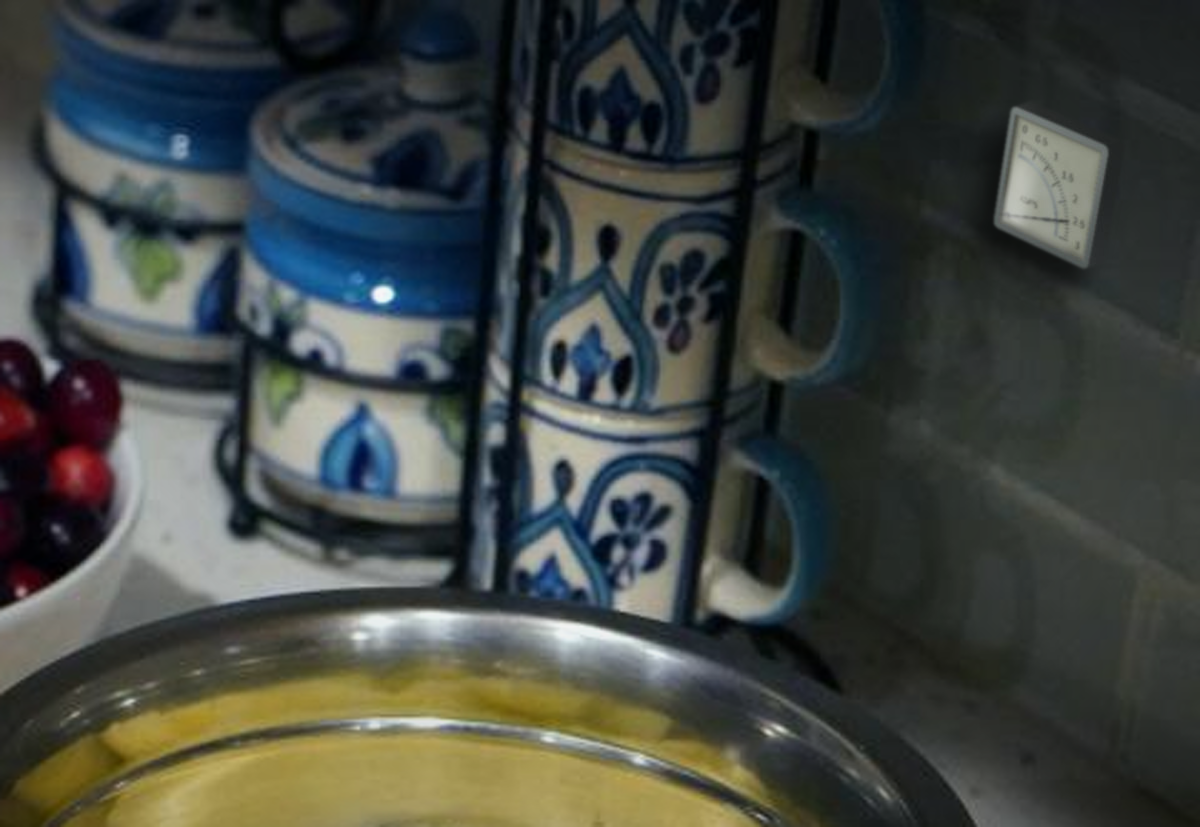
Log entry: 2.5A
